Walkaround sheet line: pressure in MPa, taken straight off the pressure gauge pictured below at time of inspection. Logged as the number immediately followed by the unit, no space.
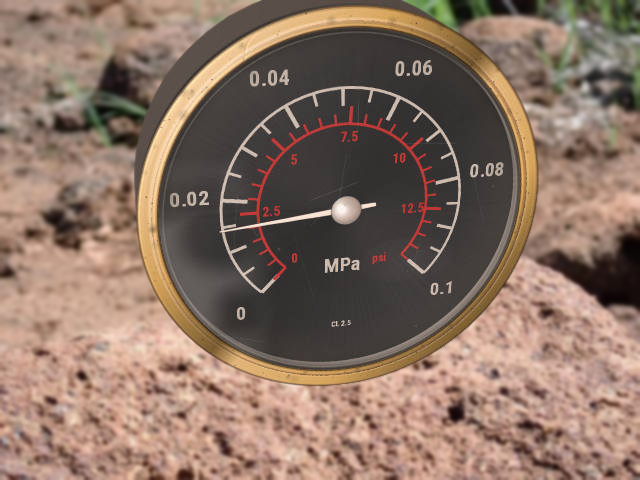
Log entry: 0.015MPa
